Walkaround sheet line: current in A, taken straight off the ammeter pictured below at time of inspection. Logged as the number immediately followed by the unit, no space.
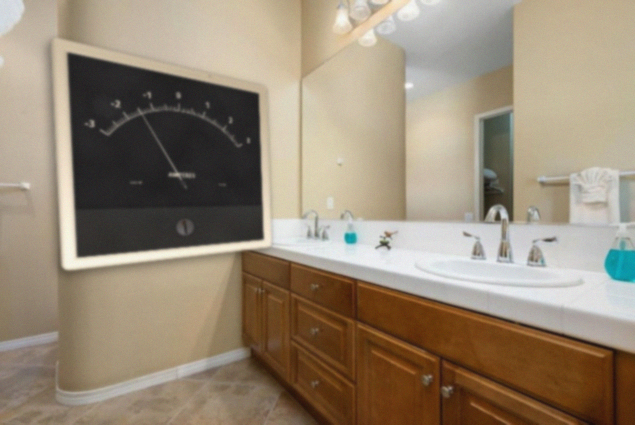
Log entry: -1.5A
